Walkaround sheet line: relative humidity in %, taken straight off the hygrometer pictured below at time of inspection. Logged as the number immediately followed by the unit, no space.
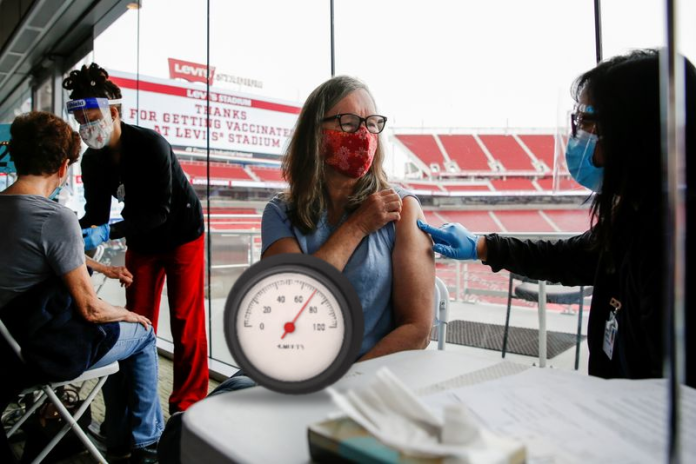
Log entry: 70%
